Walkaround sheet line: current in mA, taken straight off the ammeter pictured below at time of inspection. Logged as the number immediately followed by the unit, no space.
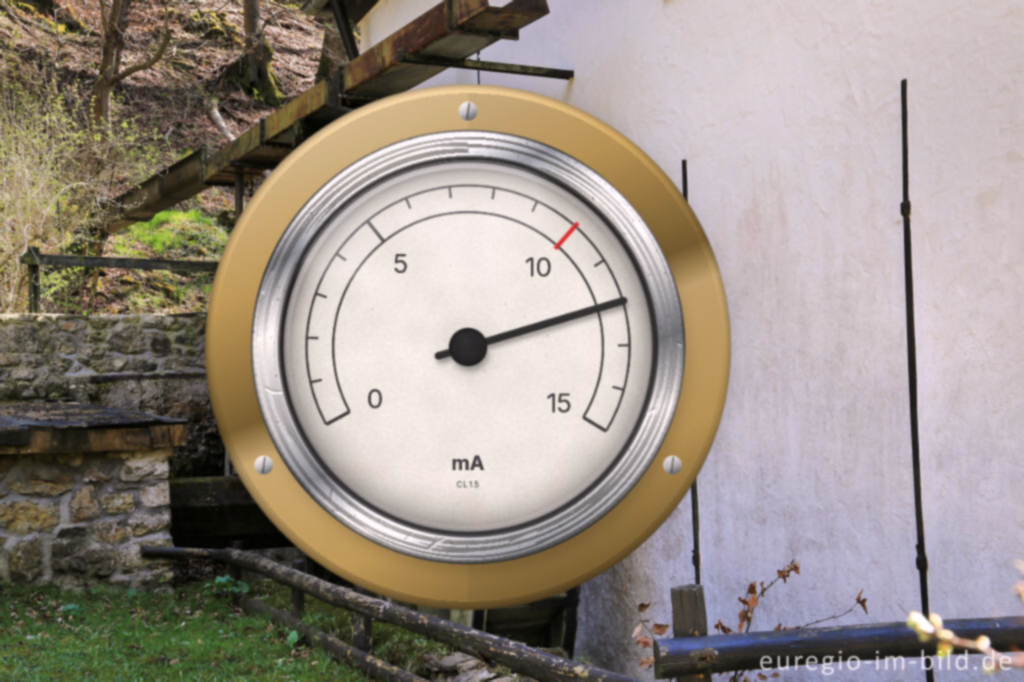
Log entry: 12mA
